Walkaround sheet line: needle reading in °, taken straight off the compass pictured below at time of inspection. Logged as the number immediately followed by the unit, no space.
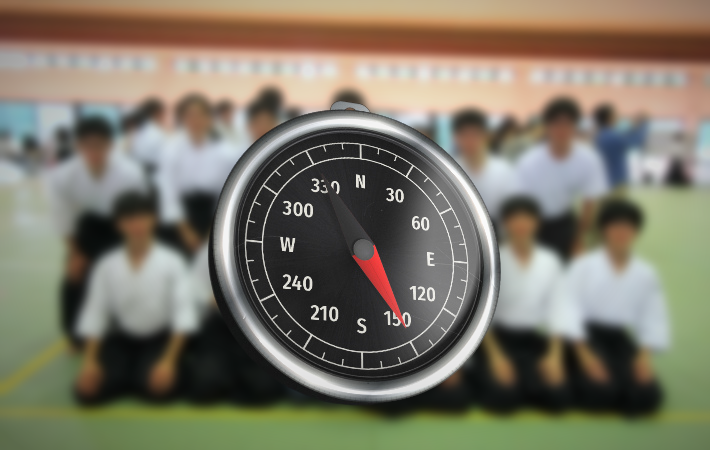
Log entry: 150°
